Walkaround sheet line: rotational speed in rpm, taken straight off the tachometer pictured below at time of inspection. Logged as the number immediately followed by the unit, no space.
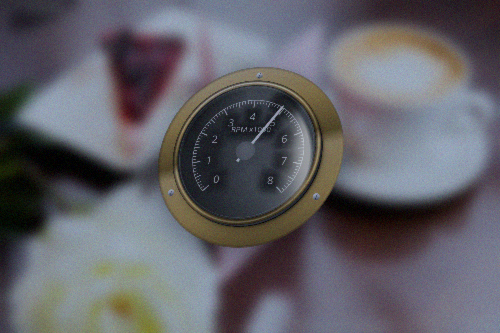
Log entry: 5000rpm
